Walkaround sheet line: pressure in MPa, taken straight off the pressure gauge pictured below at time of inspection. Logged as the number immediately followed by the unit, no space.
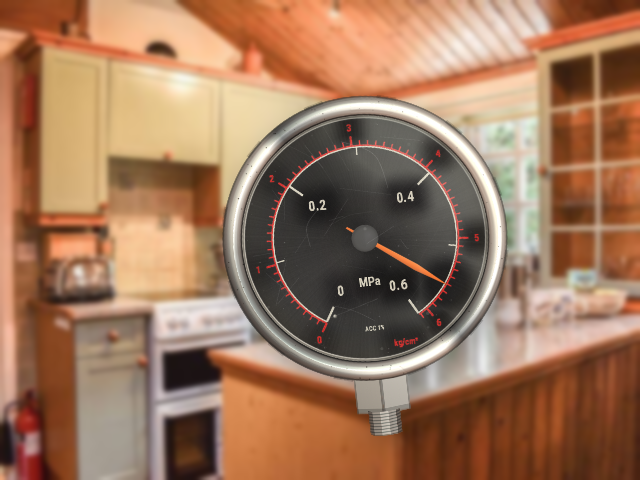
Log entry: 0.55MPa
